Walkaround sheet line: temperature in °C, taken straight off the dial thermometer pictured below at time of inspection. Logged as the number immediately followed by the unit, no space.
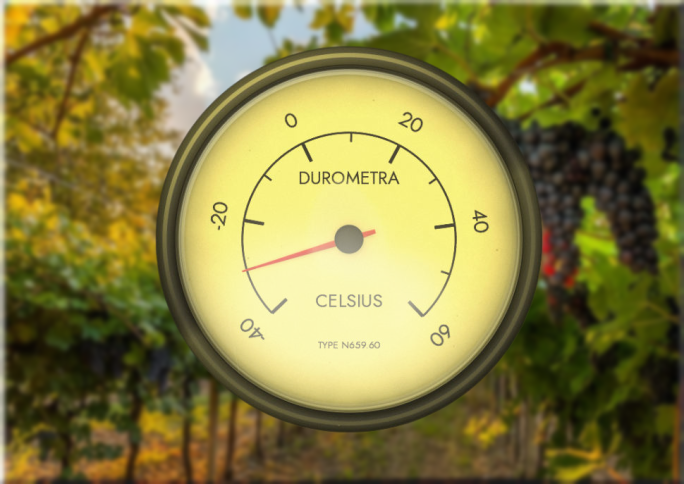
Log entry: -30°C
